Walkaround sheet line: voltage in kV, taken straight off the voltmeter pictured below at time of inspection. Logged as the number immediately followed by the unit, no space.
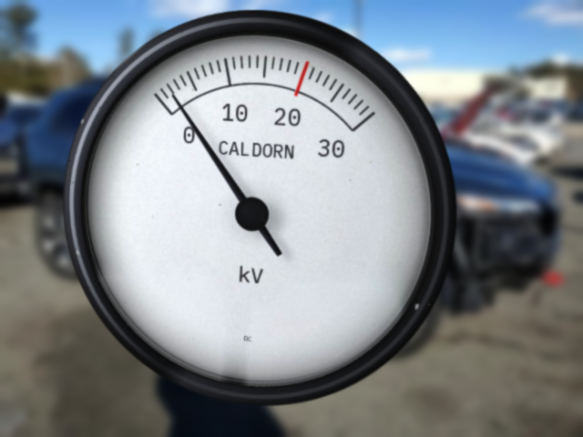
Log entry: 2kV
